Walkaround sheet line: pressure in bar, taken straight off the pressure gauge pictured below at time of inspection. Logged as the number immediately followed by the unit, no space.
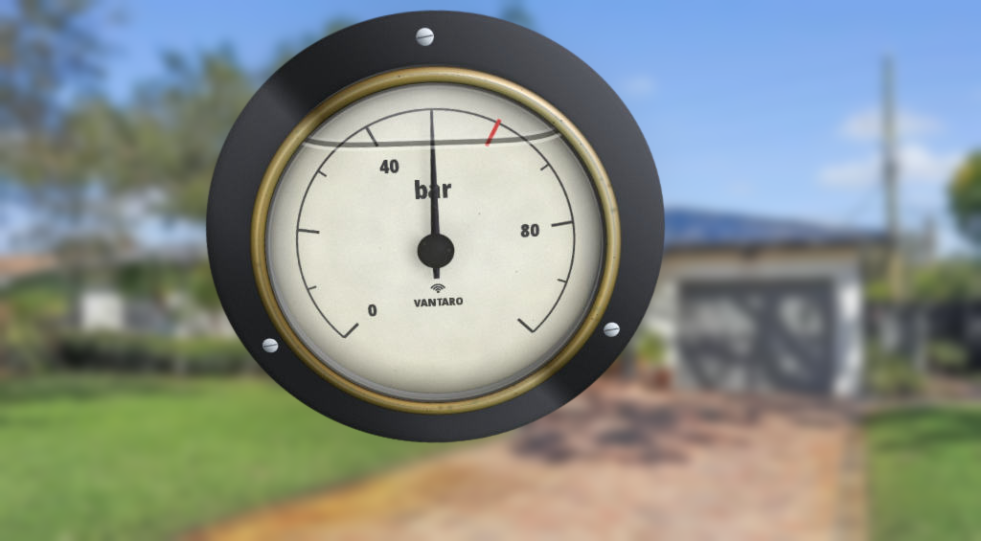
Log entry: 50bar
